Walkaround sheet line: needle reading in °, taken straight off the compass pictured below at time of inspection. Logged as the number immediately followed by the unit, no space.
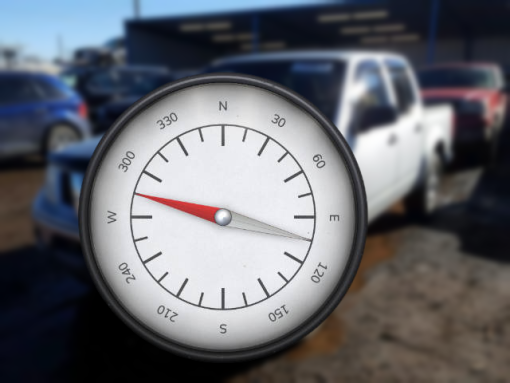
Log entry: 285°
